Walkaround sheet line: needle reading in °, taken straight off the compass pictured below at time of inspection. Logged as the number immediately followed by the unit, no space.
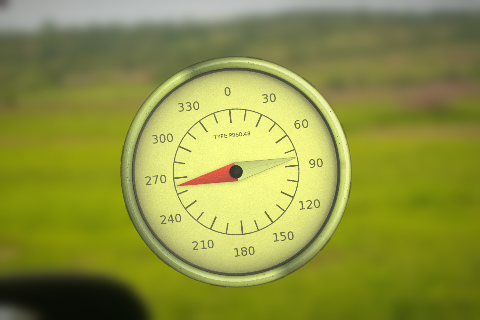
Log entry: 262.5°
